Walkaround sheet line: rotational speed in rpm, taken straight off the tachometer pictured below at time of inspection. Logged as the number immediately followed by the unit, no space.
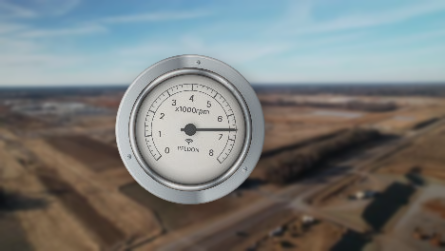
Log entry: 6600rpm
